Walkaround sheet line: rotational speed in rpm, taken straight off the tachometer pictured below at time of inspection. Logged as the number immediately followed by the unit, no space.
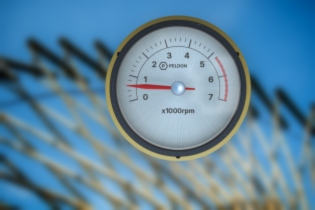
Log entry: 600rpm
